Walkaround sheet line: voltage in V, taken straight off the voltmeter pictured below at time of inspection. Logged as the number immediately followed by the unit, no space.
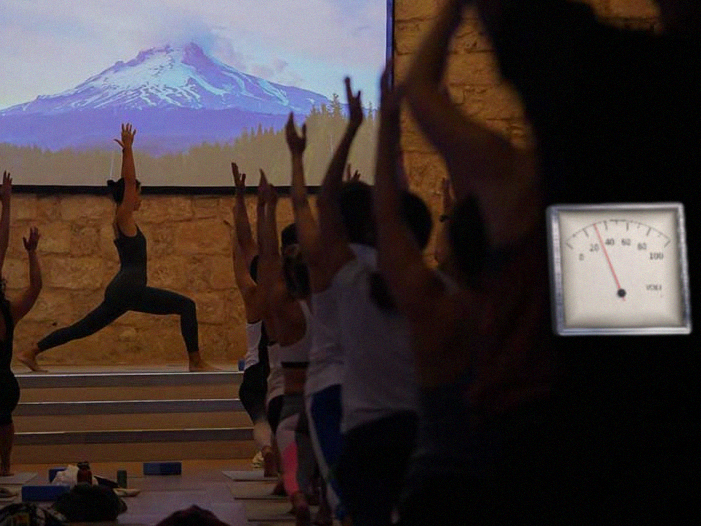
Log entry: 30V
